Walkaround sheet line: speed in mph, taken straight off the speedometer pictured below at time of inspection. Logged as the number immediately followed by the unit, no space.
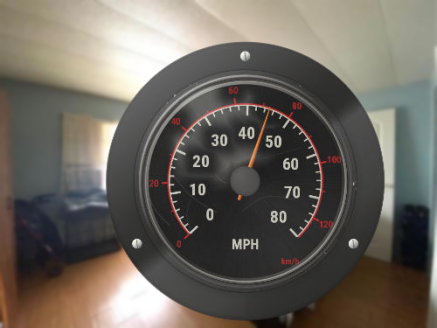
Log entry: 45mph
